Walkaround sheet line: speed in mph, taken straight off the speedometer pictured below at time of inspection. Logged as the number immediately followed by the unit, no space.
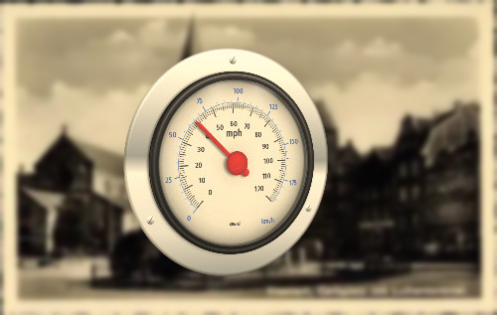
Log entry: 40mph
